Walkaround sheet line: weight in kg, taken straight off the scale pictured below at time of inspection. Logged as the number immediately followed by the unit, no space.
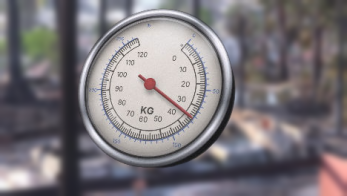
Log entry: 35kg
